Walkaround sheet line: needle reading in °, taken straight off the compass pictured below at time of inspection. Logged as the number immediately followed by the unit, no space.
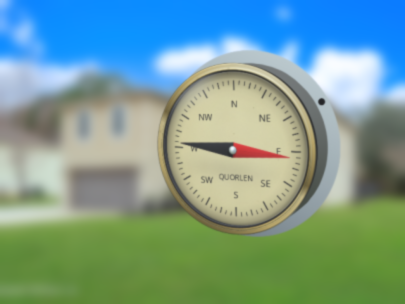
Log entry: 95°
